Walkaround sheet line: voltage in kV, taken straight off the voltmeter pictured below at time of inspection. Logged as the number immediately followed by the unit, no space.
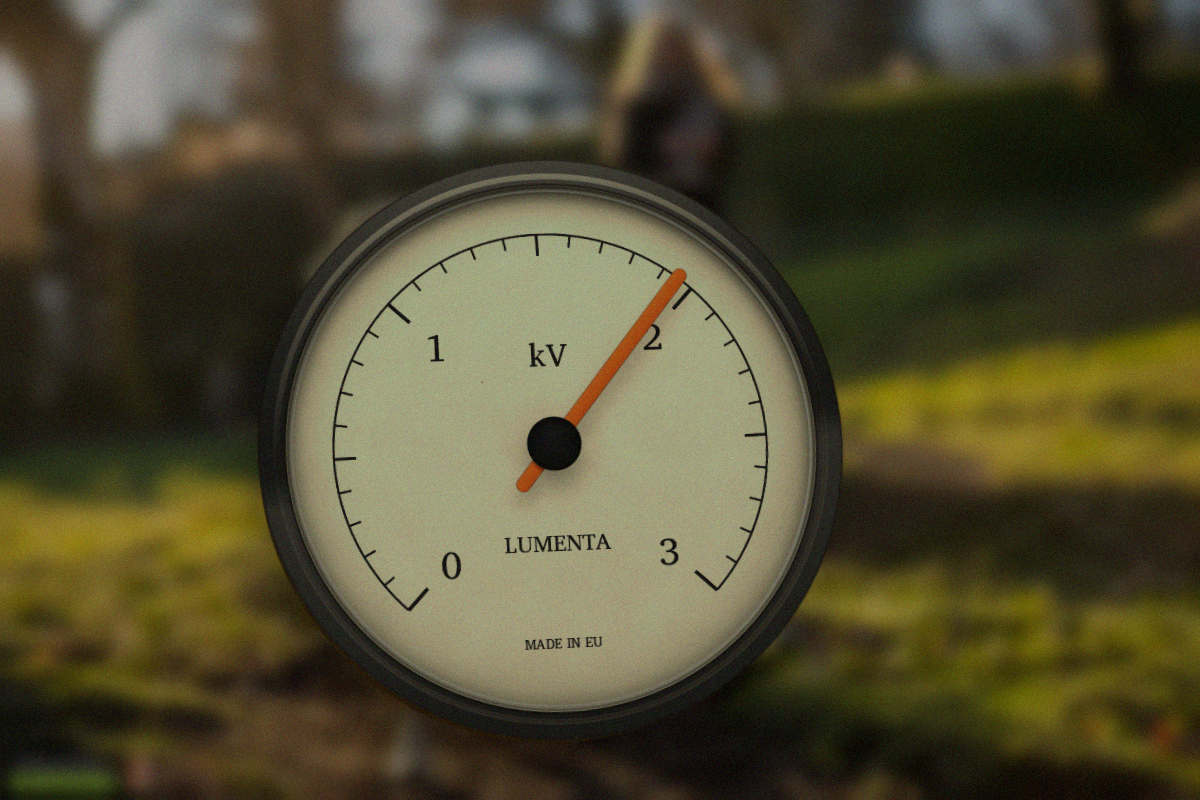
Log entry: 1.95kV
